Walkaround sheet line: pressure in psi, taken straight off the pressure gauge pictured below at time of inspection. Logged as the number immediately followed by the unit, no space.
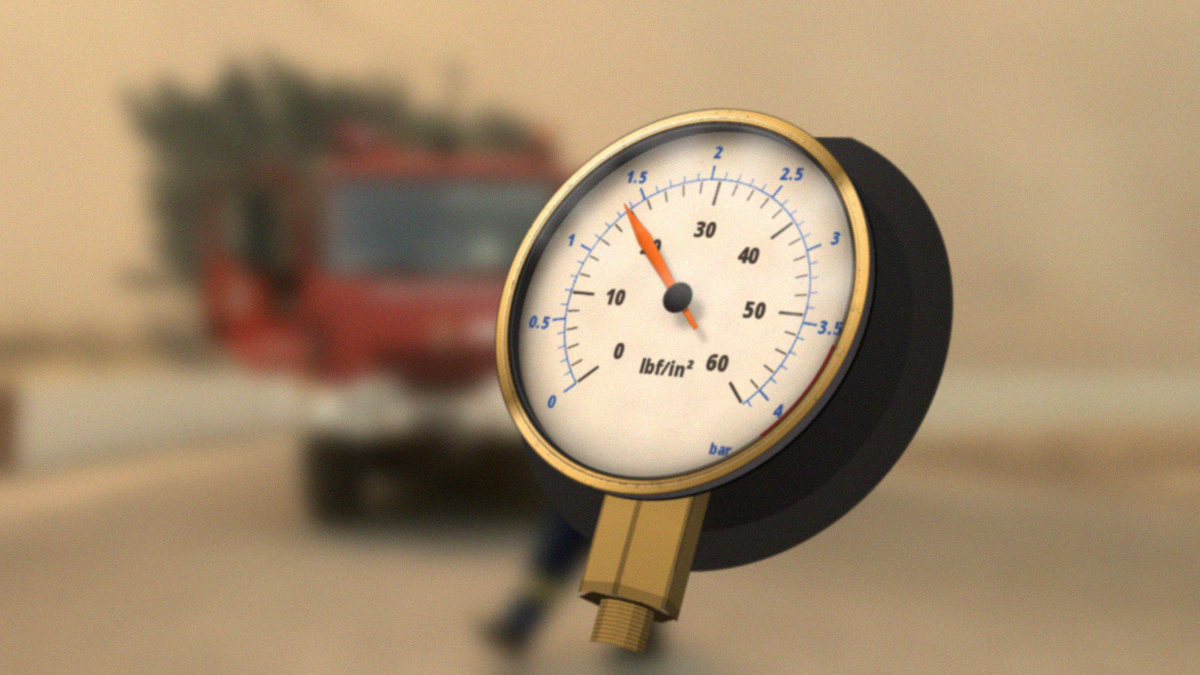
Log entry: 20psi
